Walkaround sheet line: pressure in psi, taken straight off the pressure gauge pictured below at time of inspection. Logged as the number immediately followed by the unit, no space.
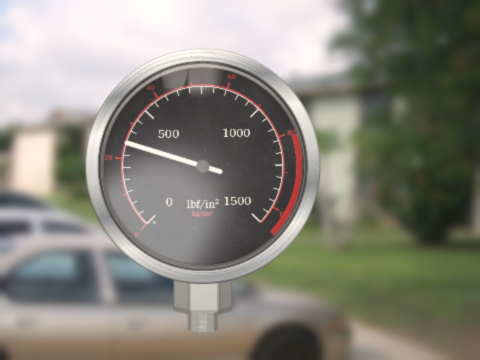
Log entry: 350psi
